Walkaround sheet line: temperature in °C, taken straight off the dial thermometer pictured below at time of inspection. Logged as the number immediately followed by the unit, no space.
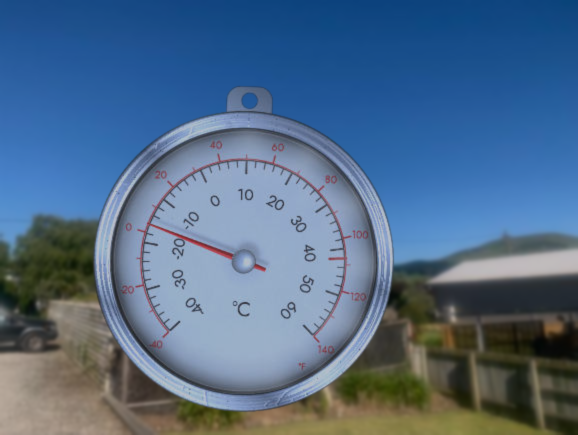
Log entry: -16°C
